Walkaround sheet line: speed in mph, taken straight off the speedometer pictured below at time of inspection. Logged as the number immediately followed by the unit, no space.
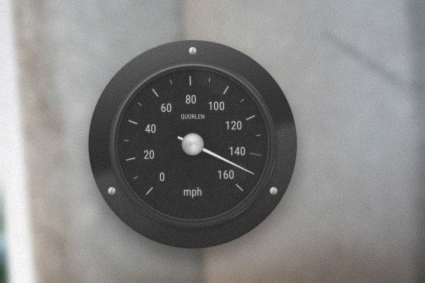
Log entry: 150mph
